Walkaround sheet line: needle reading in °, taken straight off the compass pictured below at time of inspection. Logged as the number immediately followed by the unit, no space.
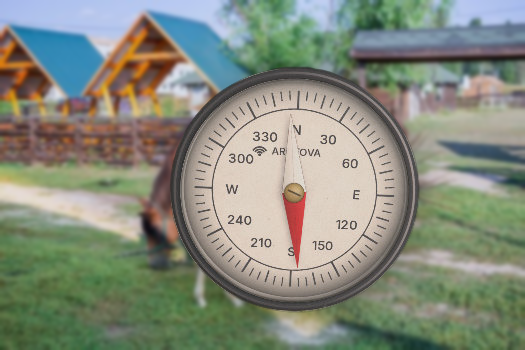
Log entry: 175°
